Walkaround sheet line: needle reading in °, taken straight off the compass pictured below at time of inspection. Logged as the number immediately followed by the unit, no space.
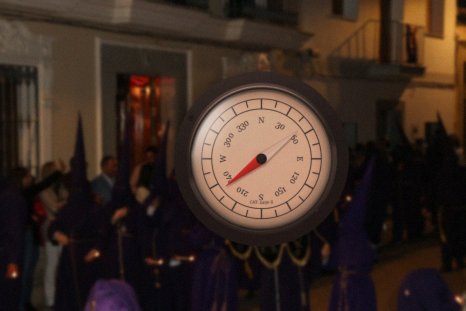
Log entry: 232.5°
